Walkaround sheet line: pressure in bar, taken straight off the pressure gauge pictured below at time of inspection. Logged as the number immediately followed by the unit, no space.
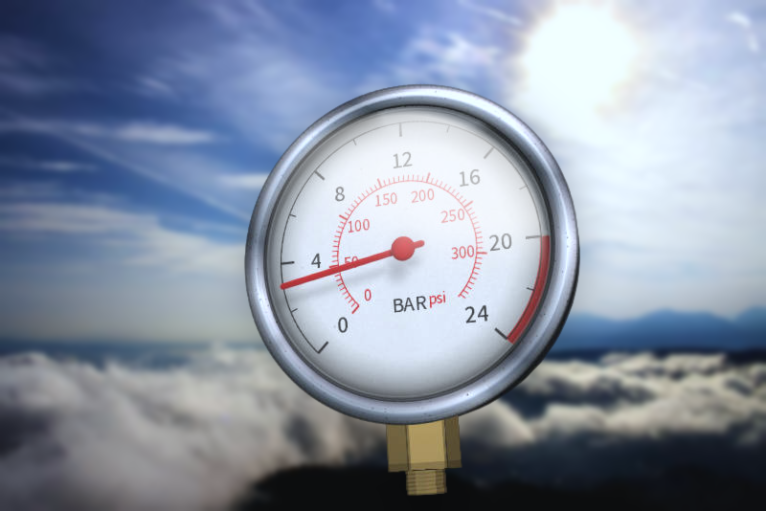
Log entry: 3bar
